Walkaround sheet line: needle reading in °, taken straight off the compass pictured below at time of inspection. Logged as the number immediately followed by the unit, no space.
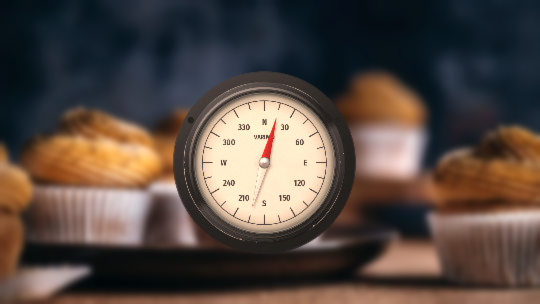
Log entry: 15°
